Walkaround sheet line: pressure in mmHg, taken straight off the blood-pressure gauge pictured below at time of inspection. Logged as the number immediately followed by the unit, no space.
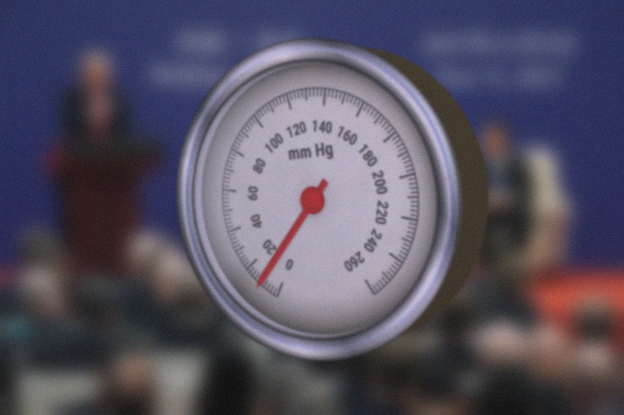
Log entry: 10mmHg
